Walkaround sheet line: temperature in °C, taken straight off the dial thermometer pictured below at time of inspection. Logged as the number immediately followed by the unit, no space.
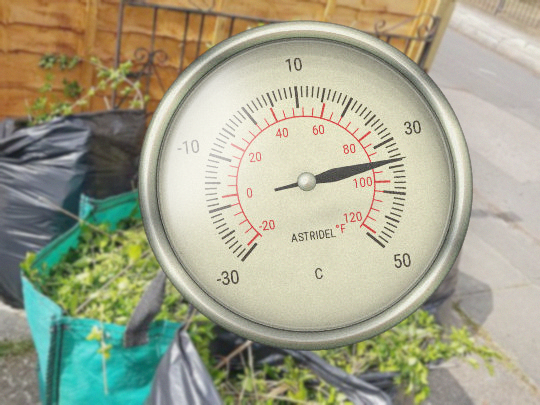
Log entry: 34°C
